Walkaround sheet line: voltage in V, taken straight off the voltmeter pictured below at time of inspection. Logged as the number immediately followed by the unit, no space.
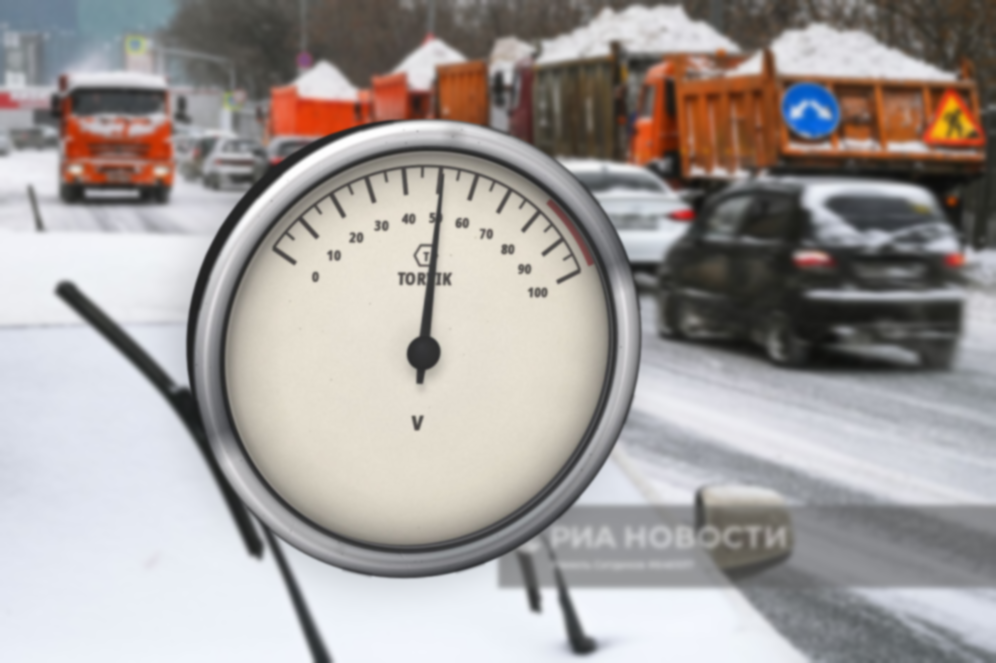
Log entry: 50V
